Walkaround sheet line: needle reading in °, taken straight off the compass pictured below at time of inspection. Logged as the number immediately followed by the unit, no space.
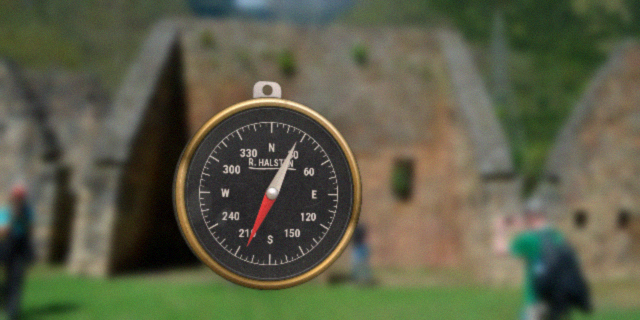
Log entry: 205°
